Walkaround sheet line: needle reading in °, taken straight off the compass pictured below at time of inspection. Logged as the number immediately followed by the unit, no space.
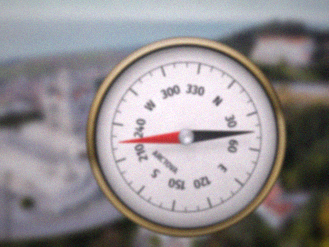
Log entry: 225°
